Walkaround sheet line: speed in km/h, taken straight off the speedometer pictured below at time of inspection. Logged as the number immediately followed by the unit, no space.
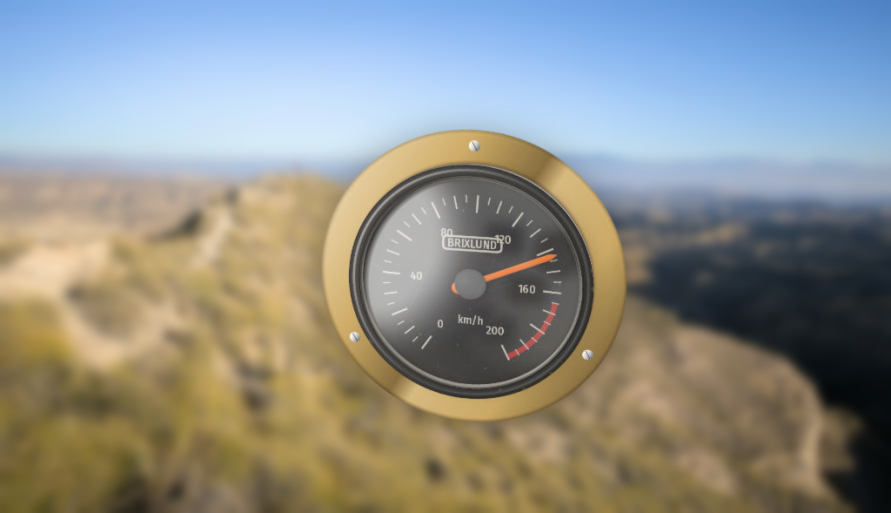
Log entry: 142.5km/h
